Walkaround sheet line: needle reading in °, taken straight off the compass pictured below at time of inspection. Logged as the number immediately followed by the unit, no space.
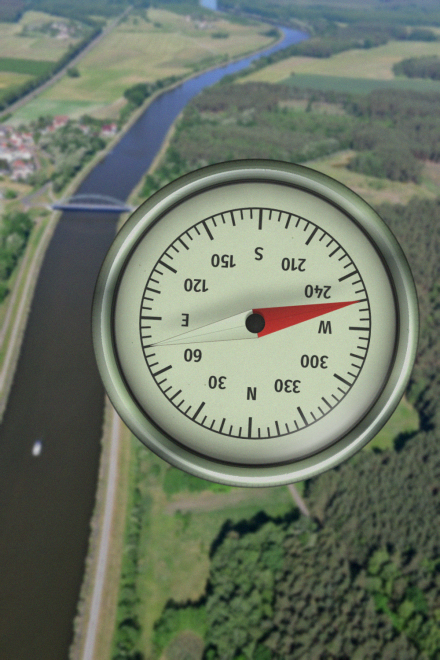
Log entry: 255°
